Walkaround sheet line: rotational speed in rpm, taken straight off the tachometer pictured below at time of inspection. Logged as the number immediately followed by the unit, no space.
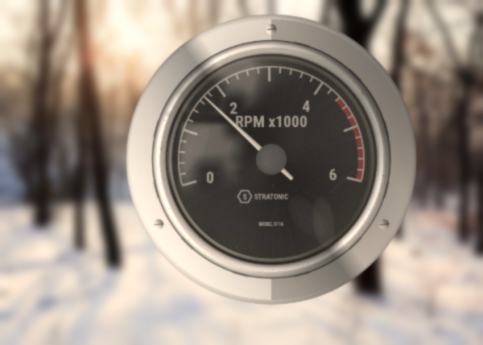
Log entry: 1700rpm
